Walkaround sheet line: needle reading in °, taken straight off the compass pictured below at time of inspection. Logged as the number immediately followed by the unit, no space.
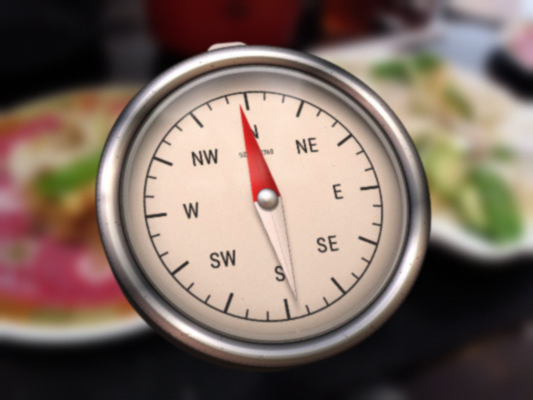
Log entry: 355°
